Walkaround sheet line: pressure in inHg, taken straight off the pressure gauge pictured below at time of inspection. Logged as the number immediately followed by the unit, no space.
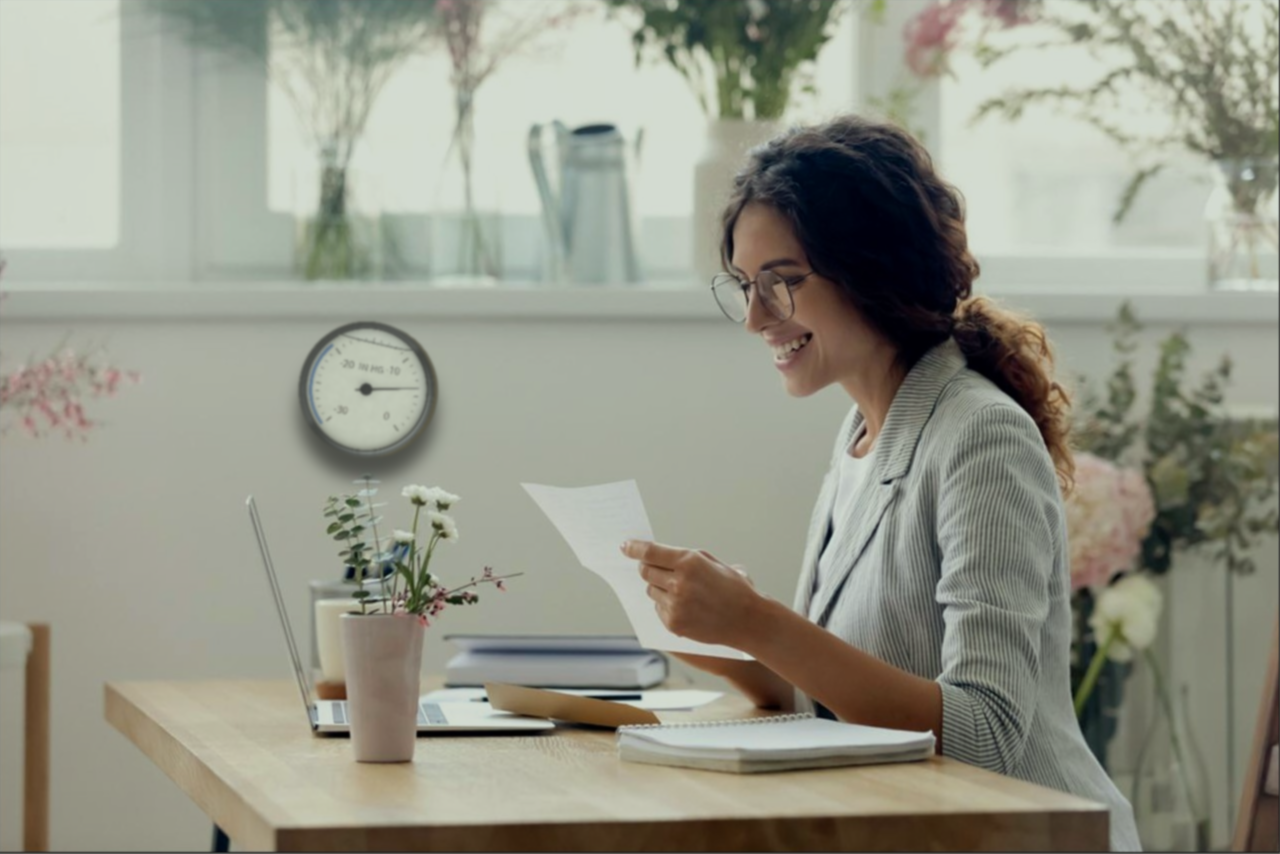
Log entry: -6inHg
